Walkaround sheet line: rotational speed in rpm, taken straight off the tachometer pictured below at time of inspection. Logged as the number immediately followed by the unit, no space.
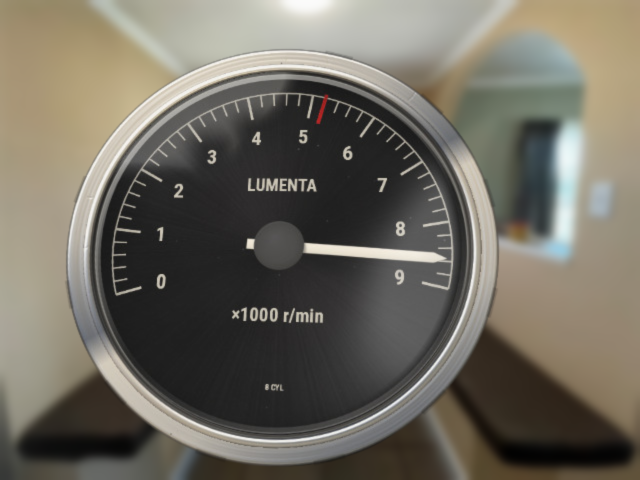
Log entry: 8600rpm
